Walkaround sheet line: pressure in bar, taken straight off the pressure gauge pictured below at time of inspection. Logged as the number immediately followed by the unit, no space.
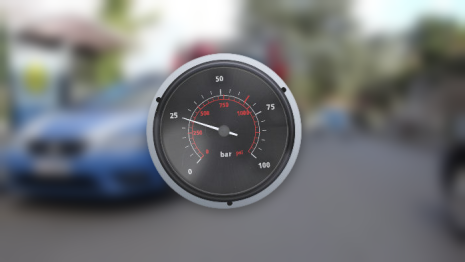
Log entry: 25bar
